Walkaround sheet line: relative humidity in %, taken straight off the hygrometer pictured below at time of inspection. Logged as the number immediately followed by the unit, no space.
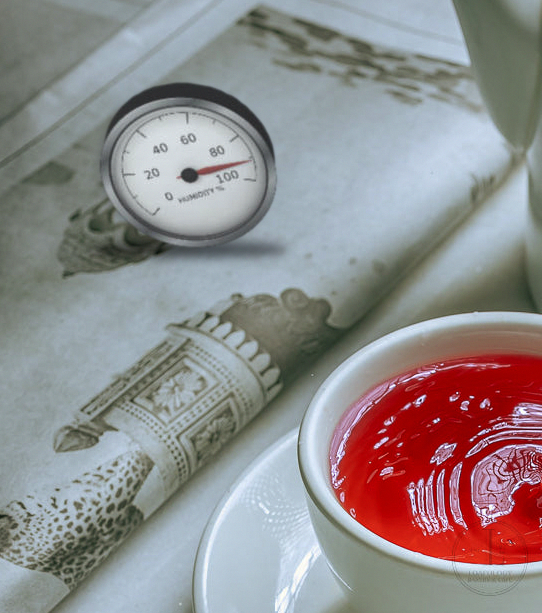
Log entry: 90%
